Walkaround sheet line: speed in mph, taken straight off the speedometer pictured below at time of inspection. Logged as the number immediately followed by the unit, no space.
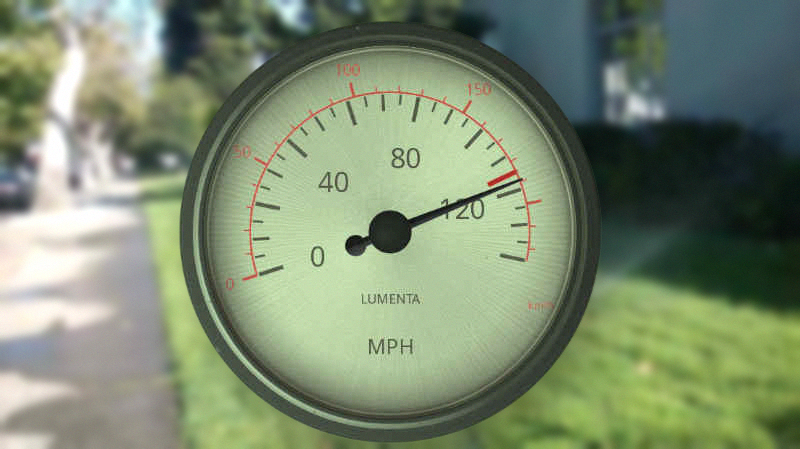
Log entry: 117.5mph
